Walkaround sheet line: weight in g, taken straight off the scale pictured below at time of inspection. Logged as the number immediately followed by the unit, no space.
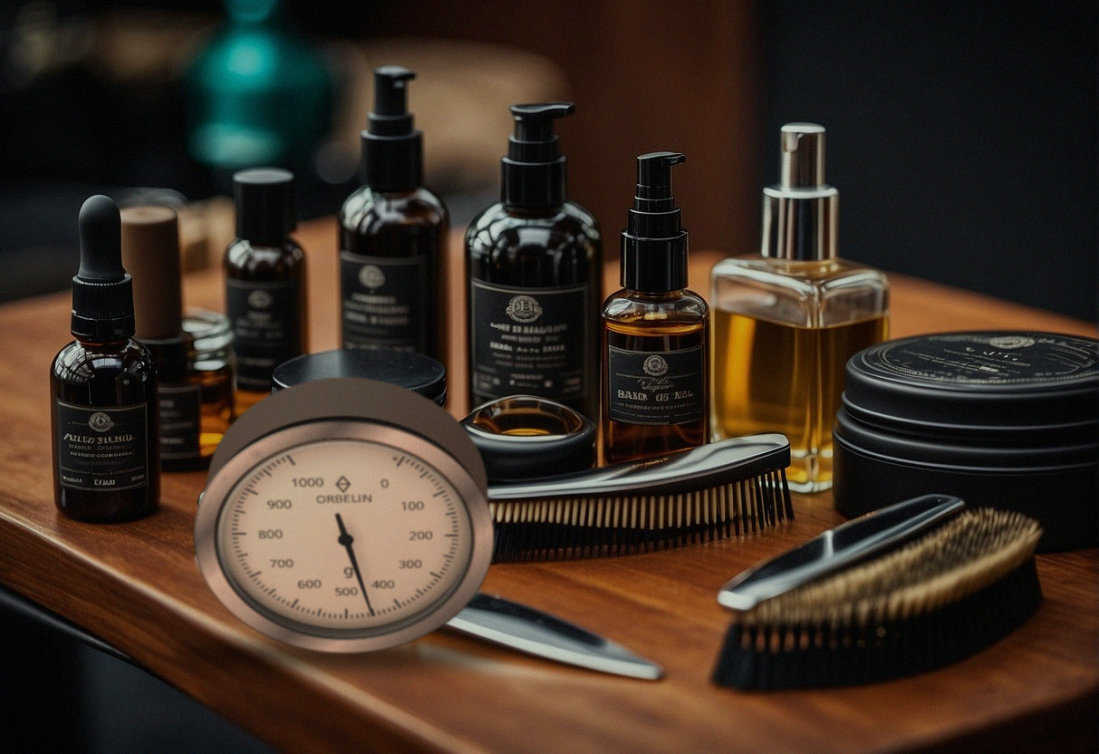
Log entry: 450g
